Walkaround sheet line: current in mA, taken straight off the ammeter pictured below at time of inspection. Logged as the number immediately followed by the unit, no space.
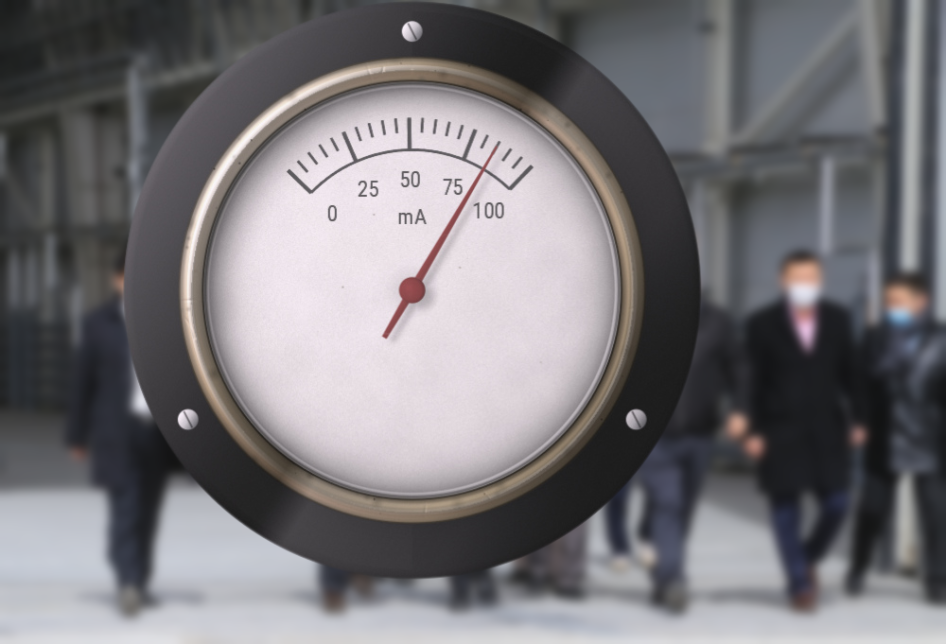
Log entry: 85mA
